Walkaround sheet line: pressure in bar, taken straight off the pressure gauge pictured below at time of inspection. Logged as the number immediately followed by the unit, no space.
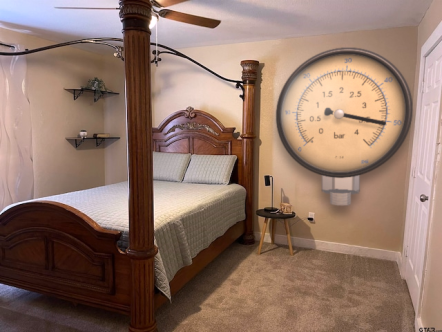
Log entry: 3.5bar
